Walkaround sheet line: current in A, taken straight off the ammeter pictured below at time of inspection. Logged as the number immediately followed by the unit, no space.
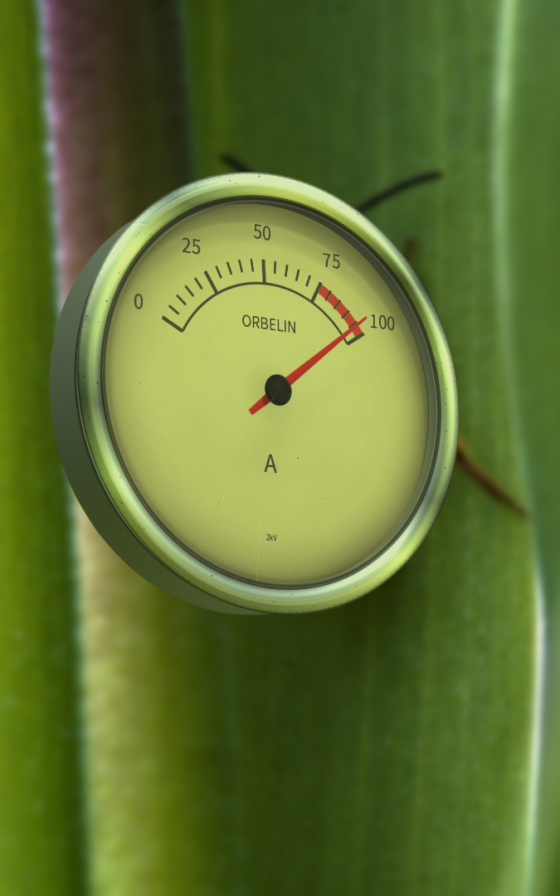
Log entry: 95A
